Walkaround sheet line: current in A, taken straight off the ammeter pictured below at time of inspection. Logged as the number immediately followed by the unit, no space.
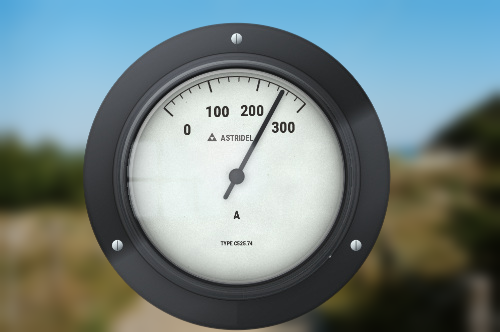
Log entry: 250A
